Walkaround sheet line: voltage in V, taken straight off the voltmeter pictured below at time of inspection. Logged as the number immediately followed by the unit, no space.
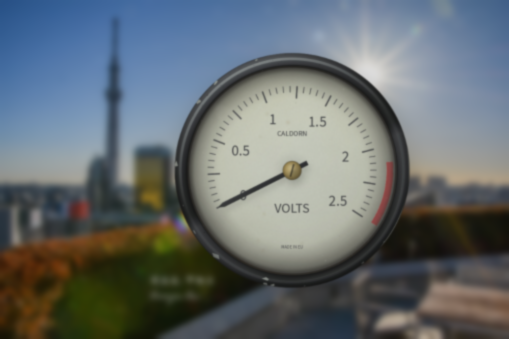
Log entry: 0V
